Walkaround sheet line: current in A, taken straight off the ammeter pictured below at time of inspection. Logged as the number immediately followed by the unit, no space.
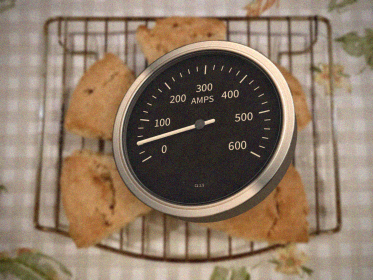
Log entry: 40A
